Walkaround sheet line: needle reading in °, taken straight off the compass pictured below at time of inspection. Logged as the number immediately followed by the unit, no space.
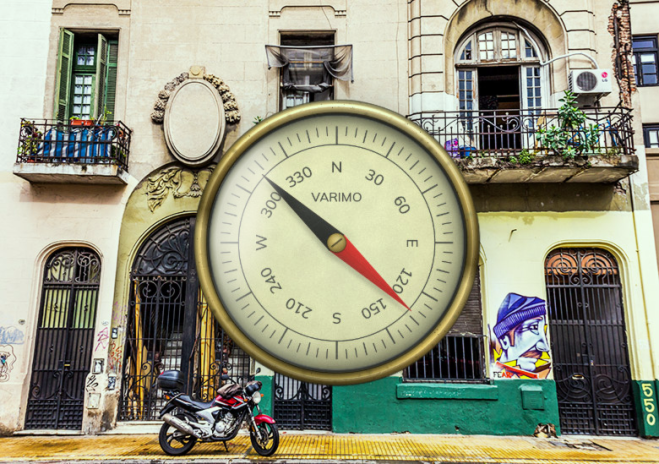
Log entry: 132.5°
